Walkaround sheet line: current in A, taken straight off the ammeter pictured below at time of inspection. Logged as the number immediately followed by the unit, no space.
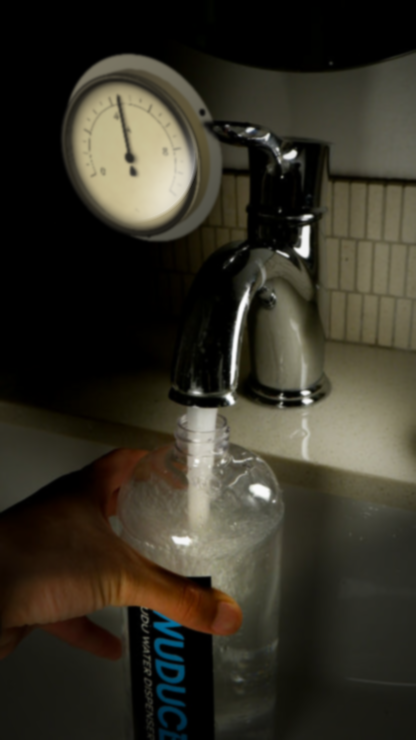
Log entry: 4.5A
